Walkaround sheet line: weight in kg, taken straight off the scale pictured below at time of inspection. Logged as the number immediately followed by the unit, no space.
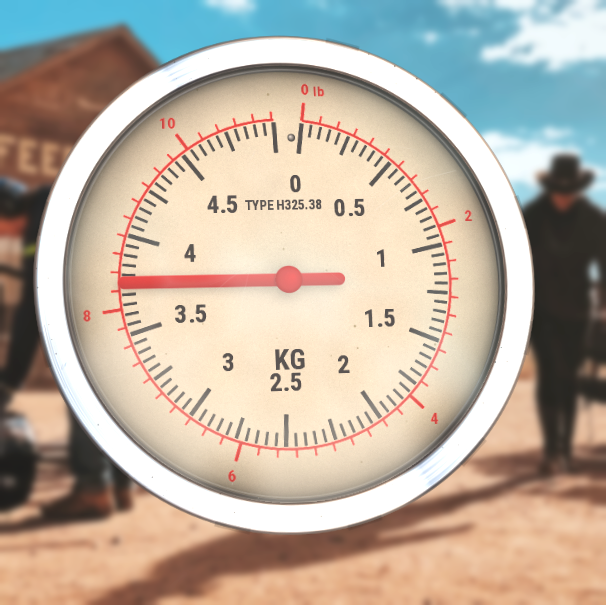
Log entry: 3.75kg
